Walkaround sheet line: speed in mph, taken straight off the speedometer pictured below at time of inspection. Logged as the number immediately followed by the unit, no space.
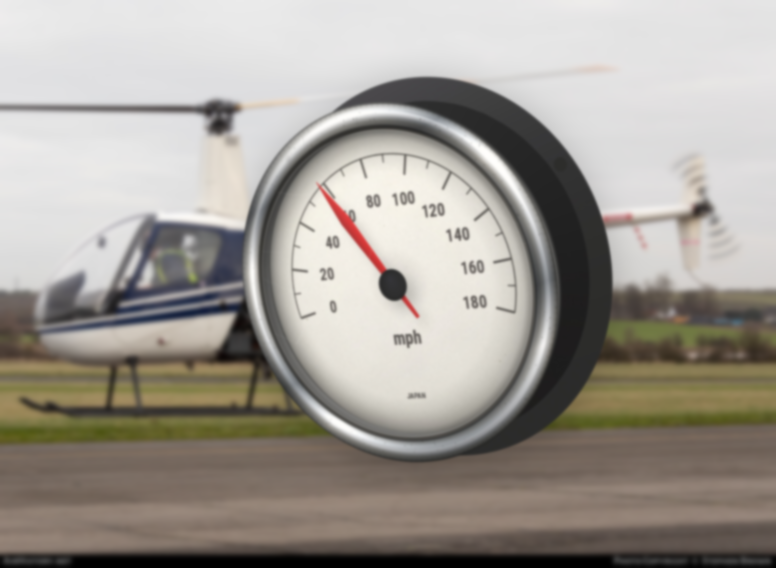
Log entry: 60mph
